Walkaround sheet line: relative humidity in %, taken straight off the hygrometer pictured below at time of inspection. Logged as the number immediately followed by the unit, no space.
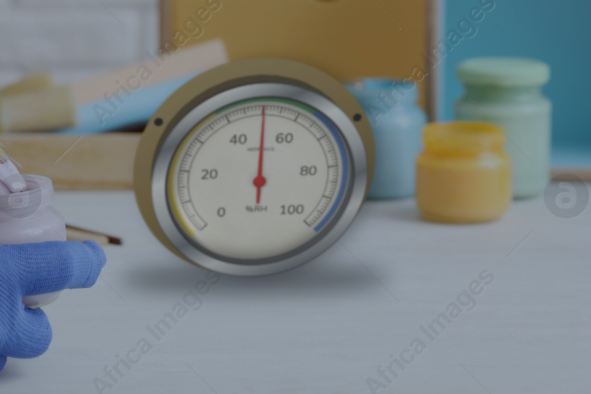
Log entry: 50%
